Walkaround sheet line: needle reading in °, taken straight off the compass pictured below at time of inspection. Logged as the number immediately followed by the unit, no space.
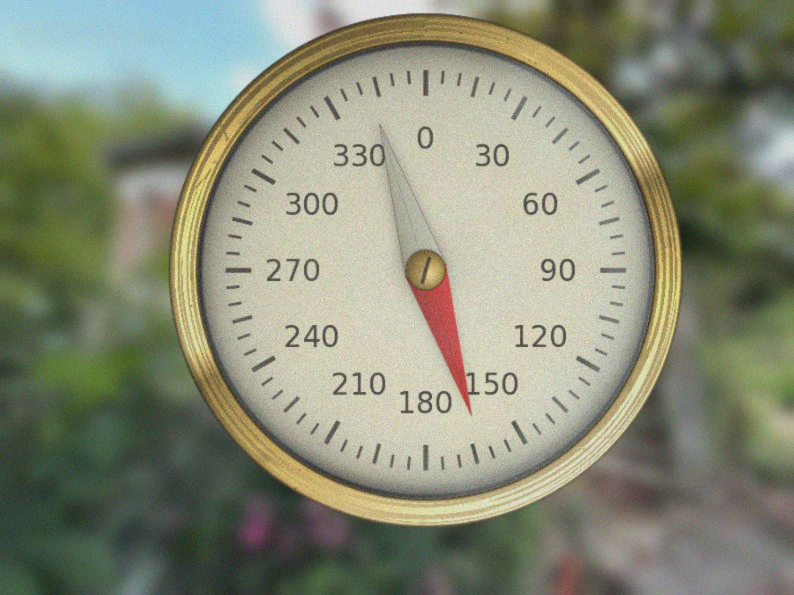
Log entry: 162.5°
